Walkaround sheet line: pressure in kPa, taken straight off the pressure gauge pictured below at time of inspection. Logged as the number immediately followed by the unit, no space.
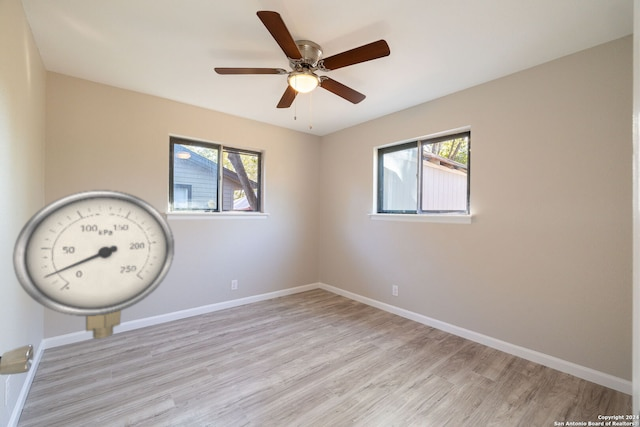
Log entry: 20kPa
